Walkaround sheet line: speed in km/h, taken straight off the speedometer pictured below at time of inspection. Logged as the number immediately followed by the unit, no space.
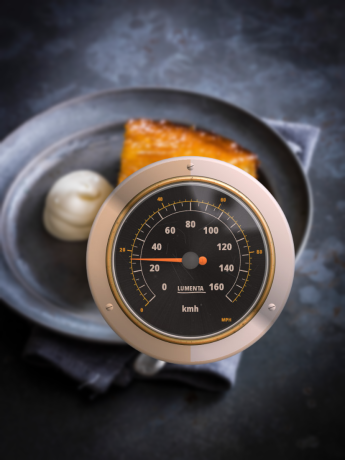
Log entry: 27.5km/h
